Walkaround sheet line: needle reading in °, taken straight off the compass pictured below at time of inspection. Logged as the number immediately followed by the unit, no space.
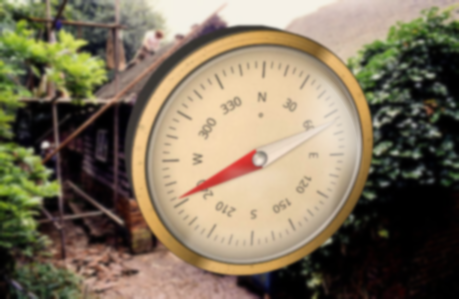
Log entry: 245°
